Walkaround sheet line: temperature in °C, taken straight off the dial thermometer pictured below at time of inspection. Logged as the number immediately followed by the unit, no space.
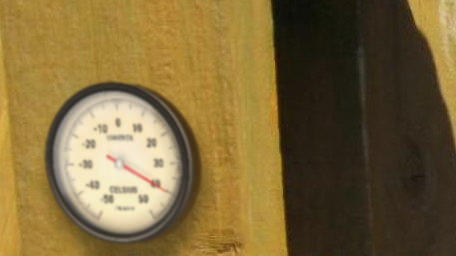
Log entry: 40°C
